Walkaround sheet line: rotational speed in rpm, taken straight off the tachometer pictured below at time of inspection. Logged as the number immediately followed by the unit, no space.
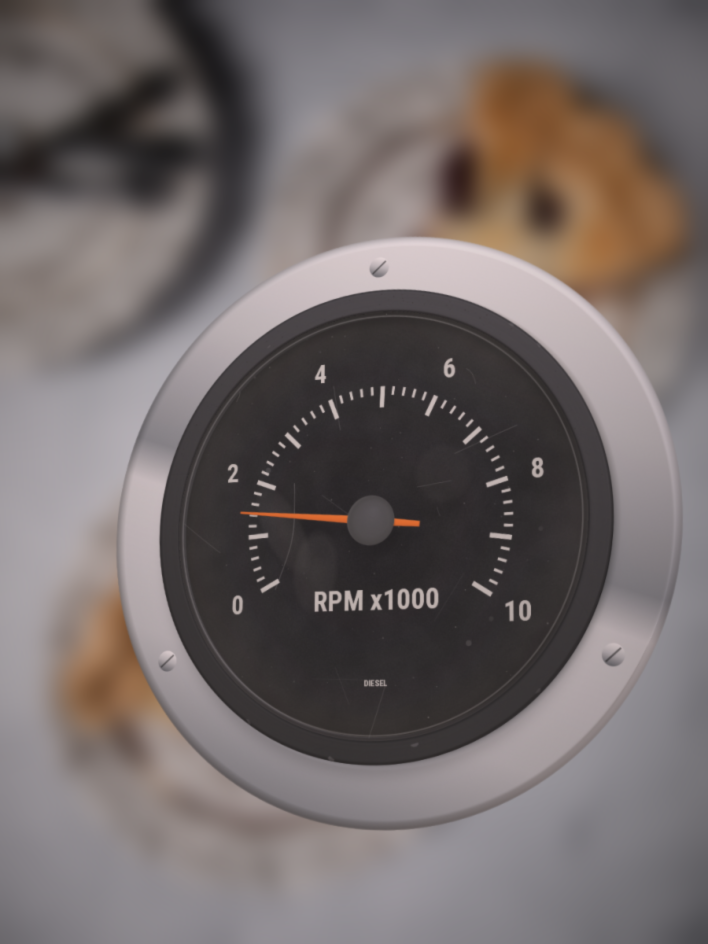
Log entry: 1400rpm
